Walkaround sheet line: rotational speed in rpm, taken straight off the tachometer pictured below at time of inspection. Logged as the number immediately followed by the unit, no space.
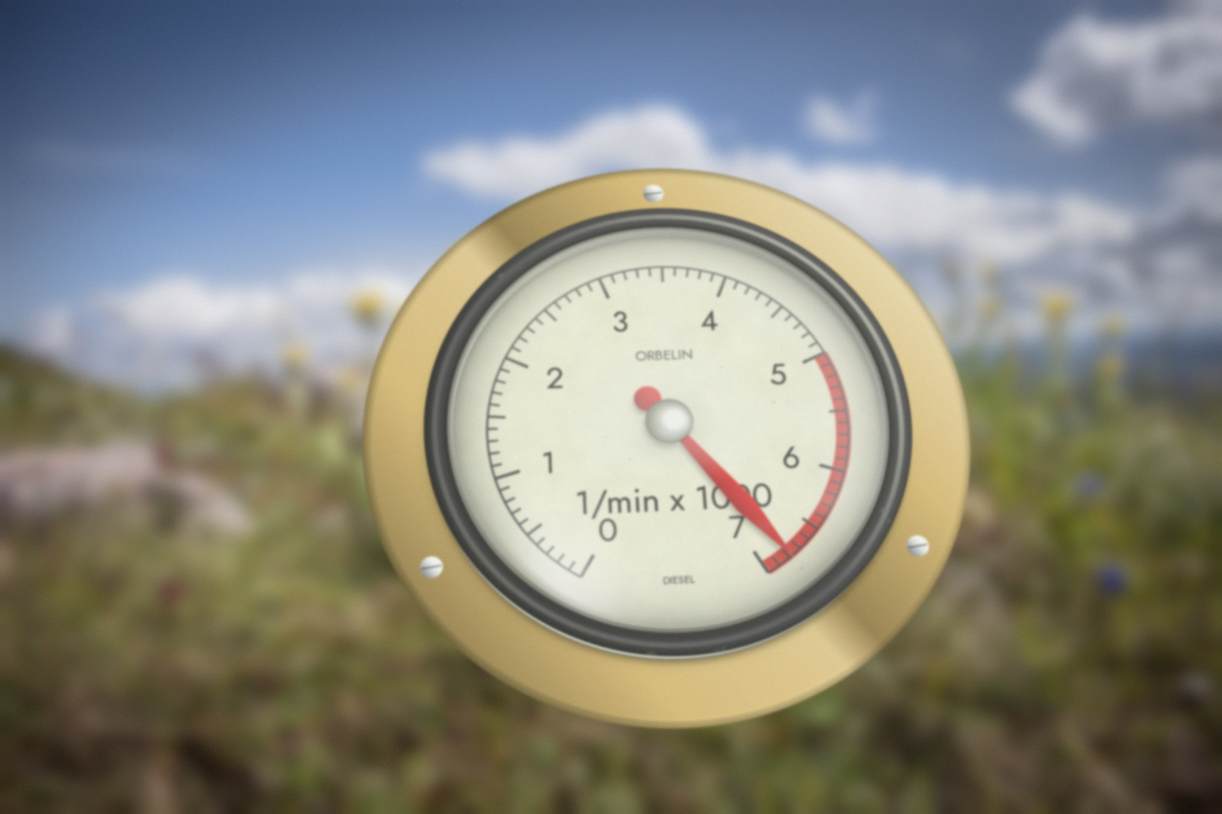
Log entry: 6800rpm
